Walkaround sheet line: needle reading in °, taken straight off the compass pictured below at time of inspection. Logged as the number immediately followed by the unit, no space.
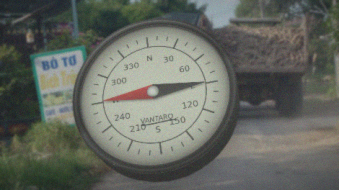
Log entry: 270°
